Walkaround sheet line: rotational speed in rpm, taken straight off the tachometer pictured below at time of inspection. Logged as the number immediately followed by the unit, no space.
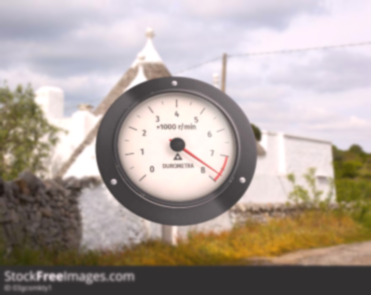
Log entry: 7750rpm
